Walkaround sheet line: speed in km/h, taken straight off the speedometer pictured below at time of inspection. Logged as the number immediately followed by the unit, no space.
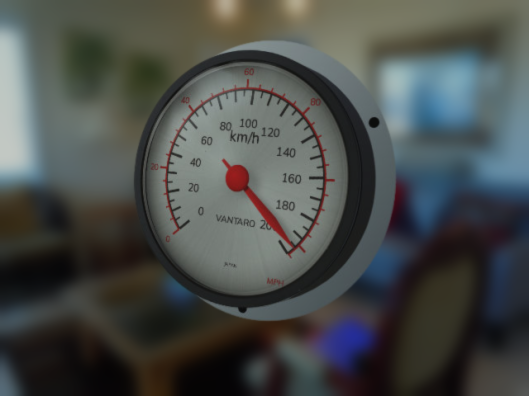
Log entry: 195km/h
